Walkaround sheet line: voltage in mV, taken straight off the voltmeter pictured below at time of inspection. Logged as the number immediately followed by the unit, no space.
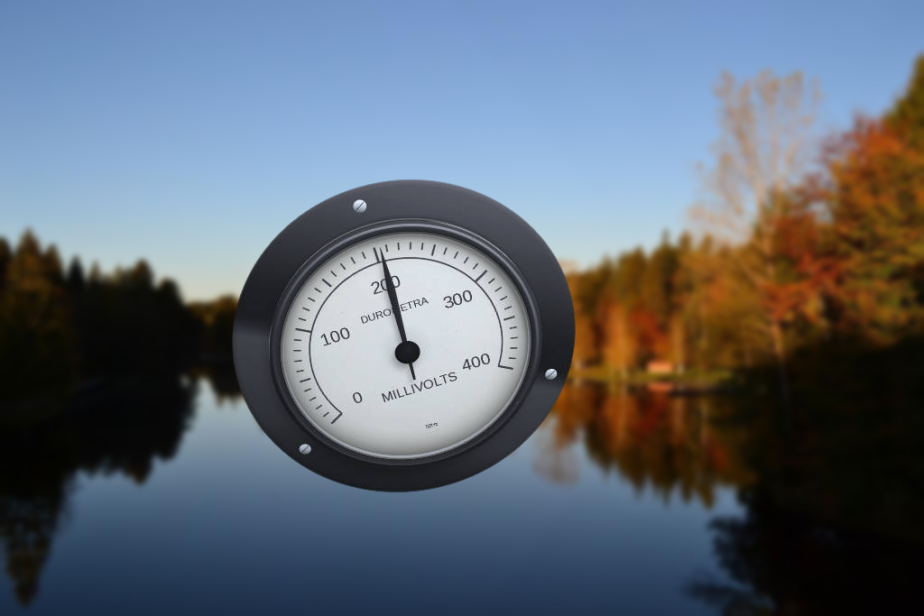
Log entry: 205mV
